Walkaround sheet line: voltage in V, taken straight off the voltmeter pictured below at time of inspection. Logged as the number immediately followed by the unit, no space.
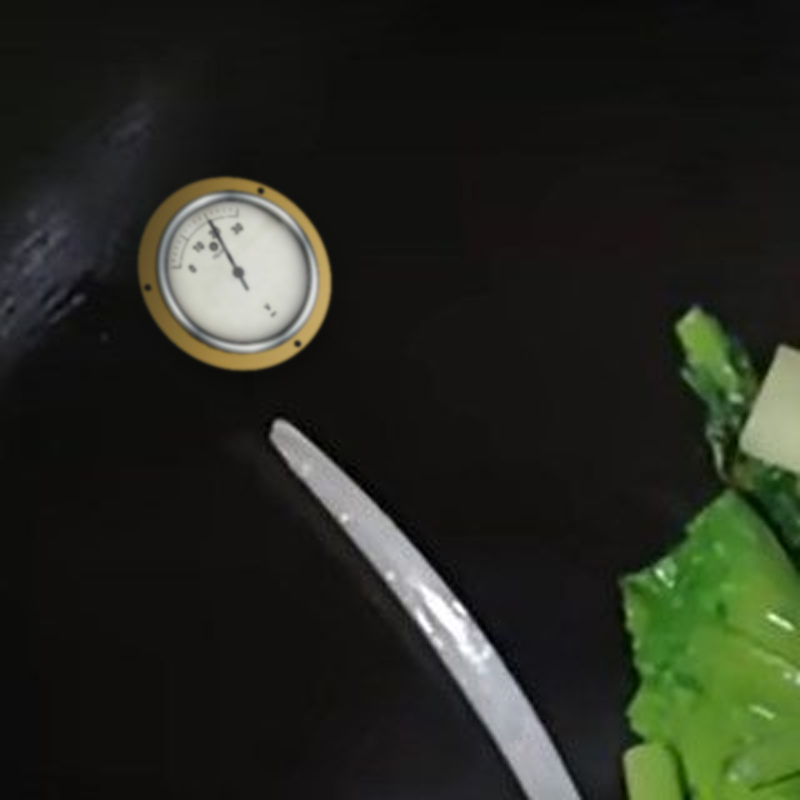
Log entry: 20V
